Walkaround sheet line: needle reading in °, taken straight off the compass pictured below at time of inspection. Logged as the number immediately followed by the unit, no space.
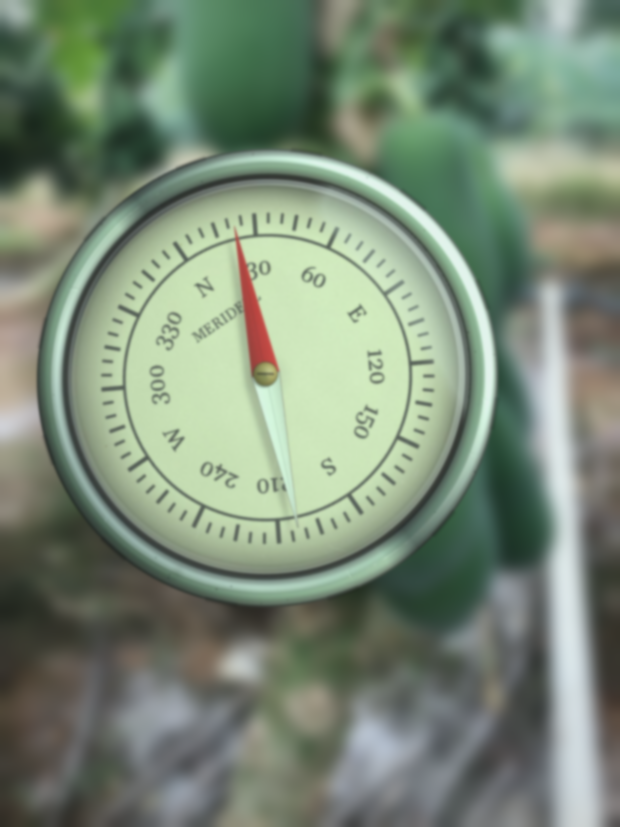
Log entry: 22.5°
